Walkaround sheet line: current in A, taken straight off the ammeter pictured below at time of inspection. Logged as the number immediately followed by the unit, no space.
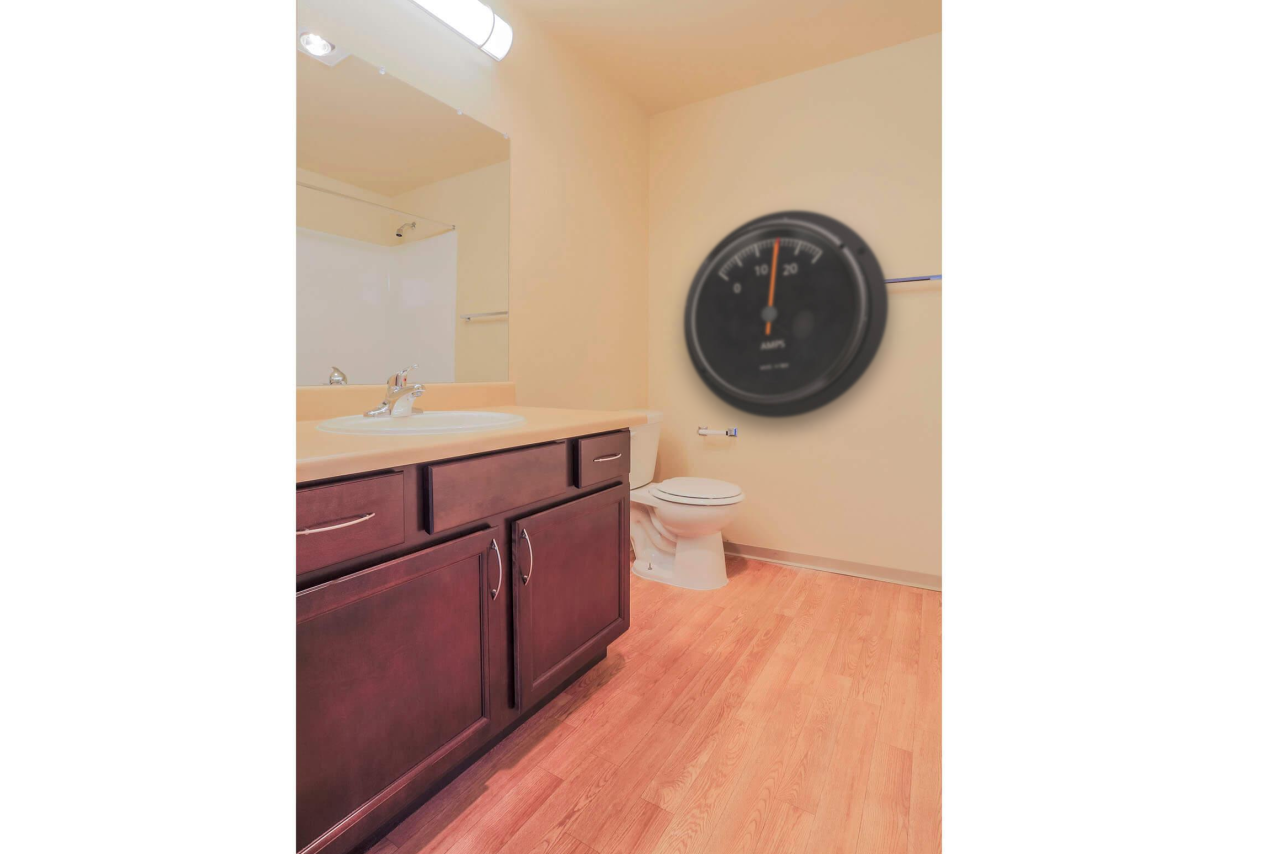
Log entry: 15A
